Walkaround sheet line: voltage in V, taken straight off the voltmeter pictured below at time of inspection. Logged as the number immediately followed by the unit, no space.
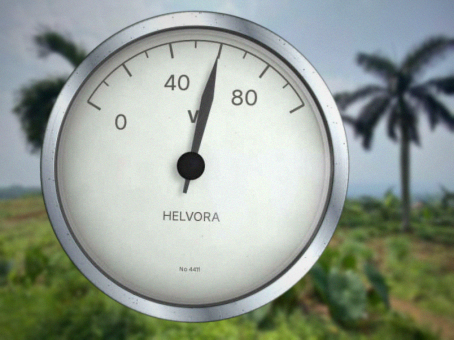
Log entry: 60V
